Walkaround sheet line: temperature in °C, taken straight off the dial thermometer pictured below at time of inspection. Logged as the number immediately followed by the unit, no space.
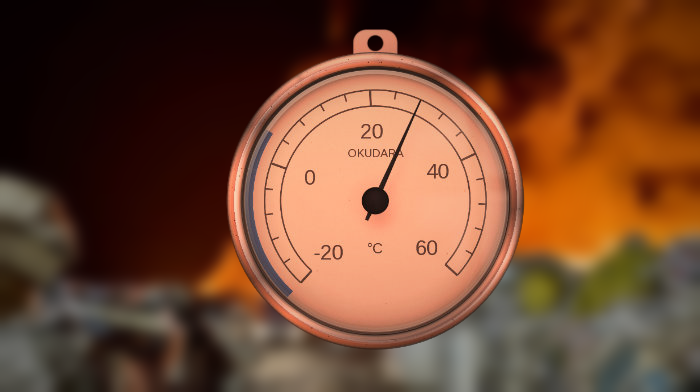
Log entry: 28°C
